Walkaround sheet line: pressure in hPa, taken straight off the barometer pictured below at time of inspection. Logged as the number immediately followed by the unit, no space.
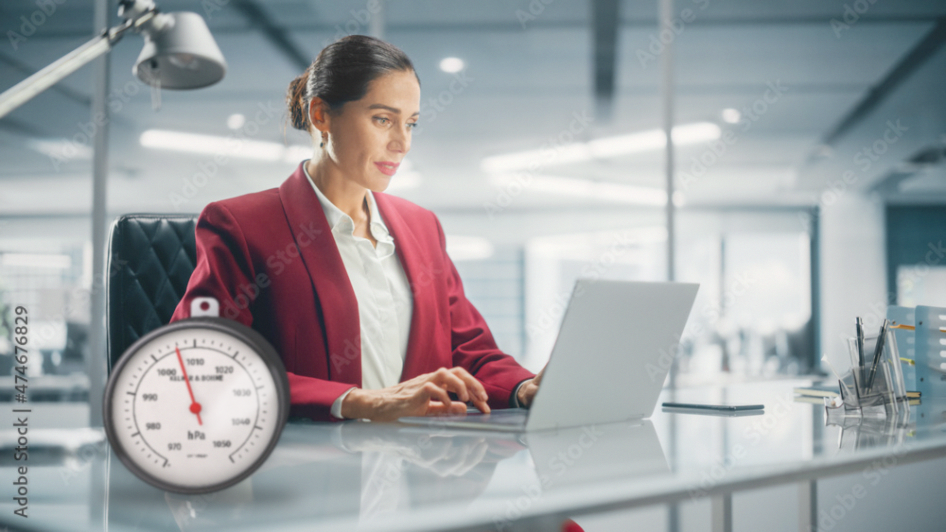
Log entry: 1006hPa
